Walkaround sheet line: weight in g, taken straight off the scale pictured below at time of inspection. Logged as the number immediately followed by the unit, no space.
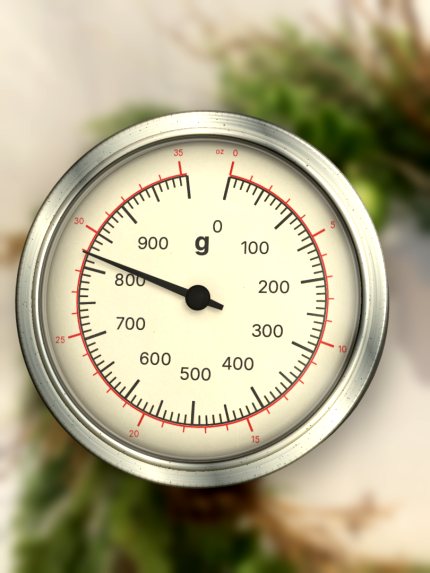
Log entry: 820g
